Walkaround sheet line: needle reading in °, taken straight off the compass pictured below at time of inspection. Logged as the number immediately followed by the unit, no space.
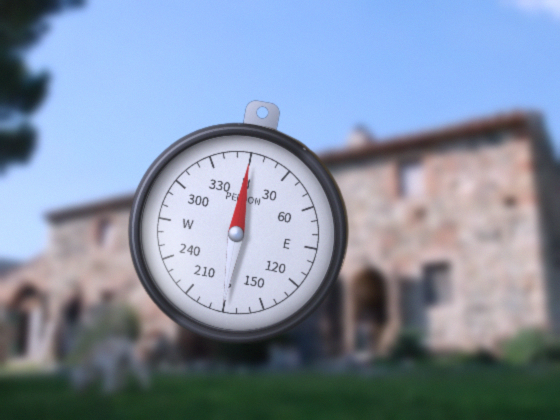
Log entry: 0°
